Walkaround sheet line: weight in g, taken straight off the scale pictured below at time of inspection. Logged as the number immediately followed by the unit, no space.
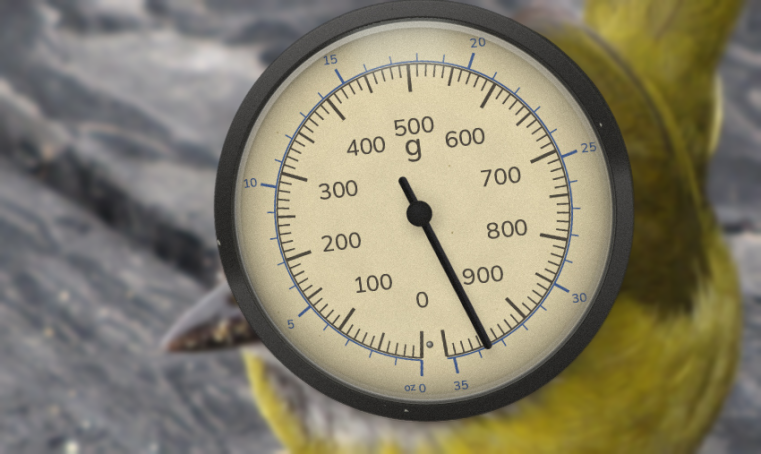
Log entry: 950g
